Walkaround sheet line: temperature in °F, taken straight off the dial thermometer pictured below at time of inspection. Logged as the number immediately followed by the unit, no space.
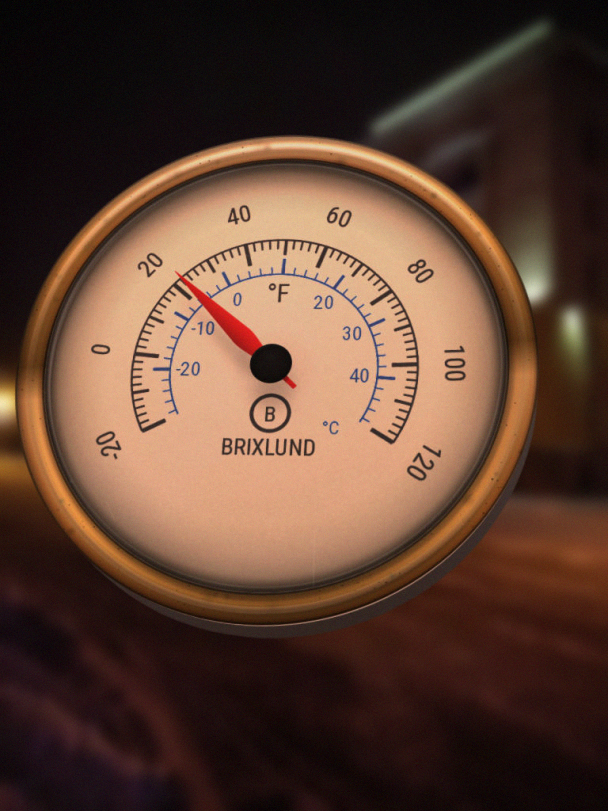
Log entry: 22°F
